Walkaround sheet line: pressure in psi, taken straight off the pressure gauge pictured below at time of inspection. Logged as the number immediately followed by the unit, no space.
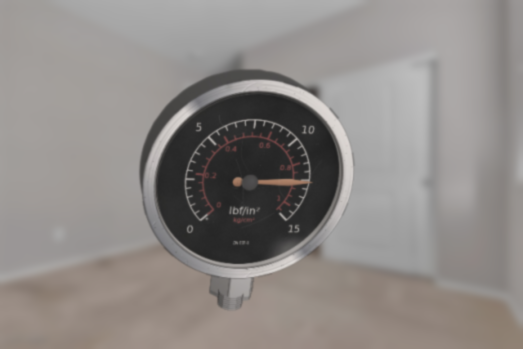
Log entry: 12.5psi
